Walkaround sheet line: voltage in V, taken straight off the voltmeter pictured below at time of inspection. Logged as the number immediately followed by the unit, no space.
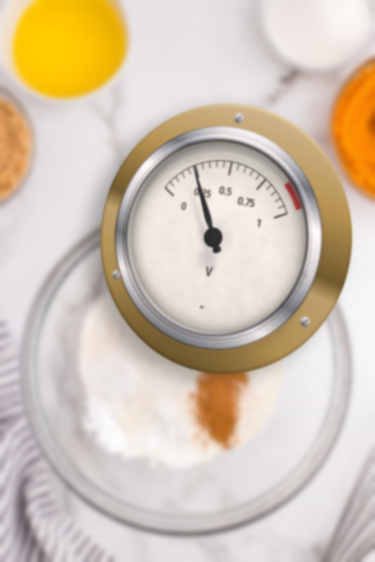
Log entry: 0.25V
